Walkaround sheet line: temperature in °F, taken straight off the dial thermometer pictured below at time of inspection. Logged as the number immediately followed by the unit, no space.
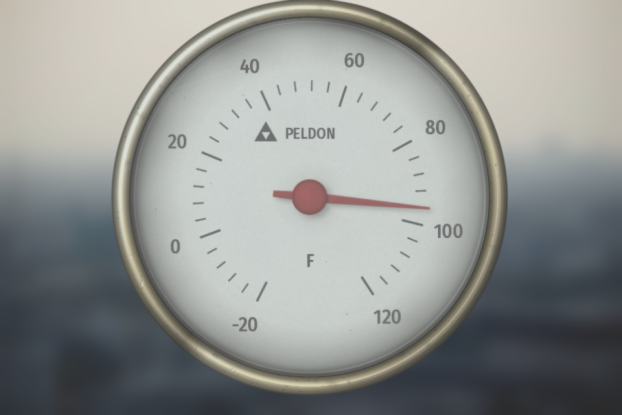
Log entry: 96°F
